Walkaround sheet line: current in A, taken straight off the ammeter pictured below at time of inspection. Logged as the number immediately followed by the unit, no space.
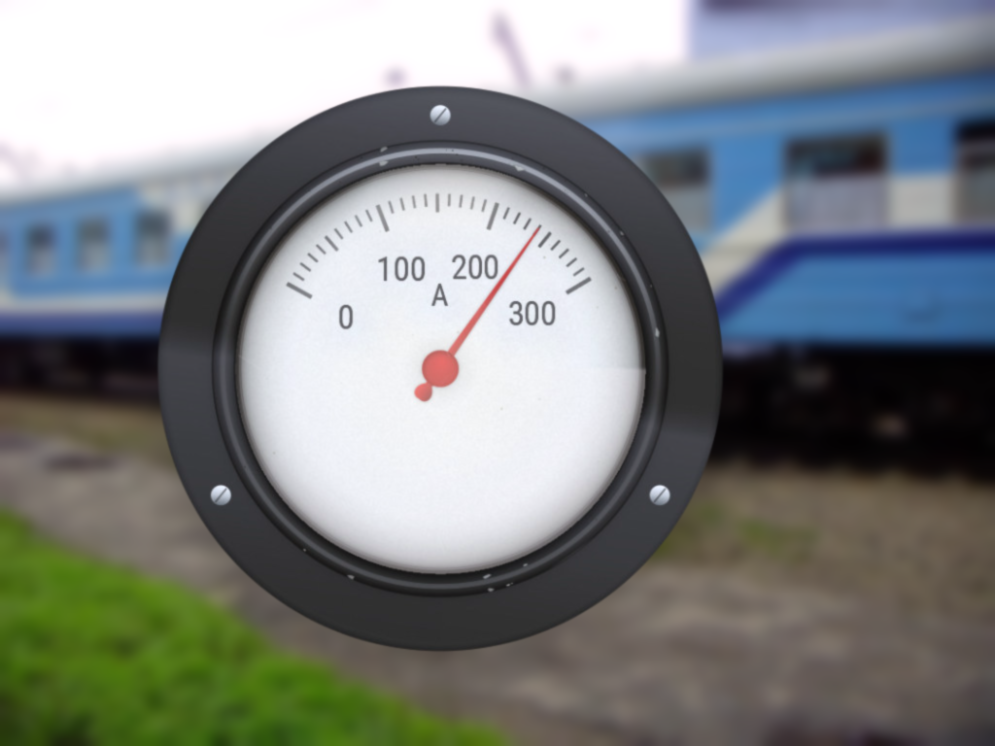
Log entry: 240A
